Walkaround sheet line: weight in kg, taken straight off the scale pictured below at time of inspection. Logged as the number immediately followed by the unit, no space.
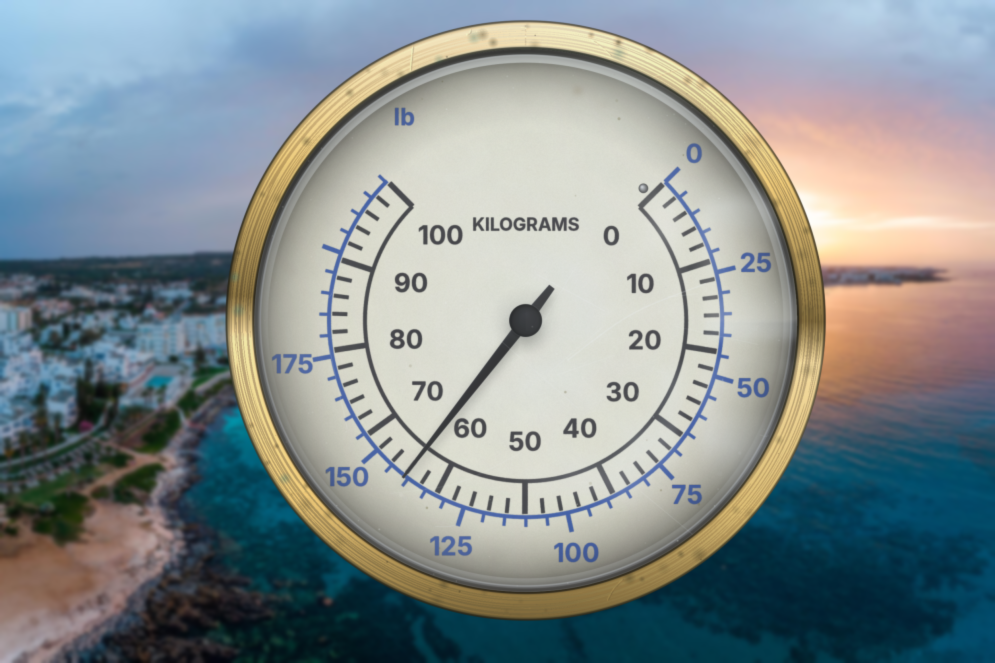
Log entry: 64kg
